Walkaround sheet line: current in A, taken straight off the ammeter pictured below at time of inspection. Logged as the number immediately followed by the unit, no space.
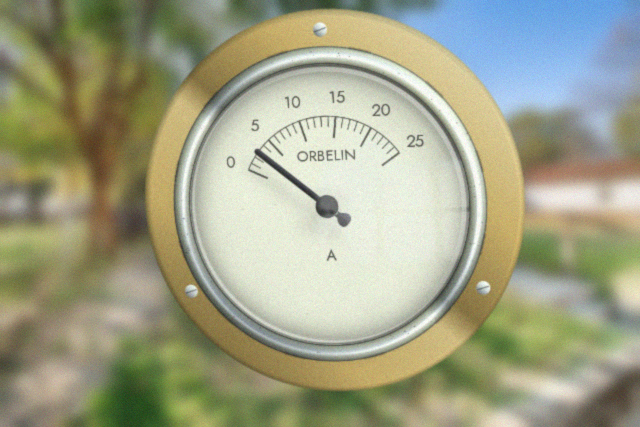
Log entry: 3A
